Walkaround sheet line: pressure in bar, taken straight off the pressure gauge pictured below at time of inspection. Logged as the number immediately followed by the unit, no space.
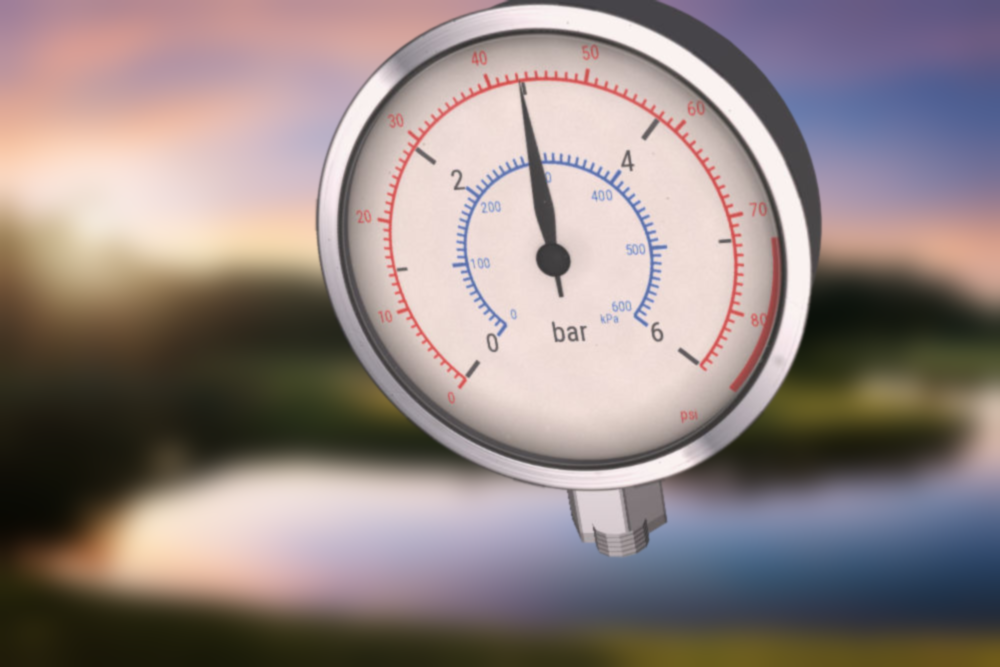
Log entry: 3bar
